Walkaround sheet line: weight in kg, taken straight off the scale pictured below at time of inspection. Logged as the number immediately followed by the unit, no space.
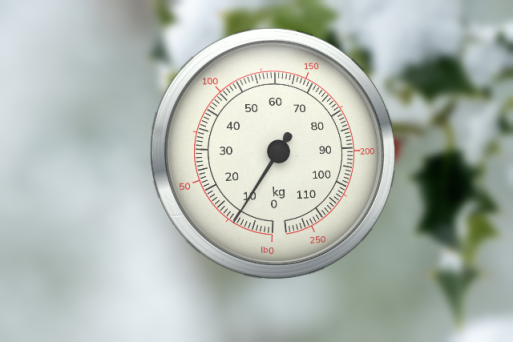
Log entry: 10kg
